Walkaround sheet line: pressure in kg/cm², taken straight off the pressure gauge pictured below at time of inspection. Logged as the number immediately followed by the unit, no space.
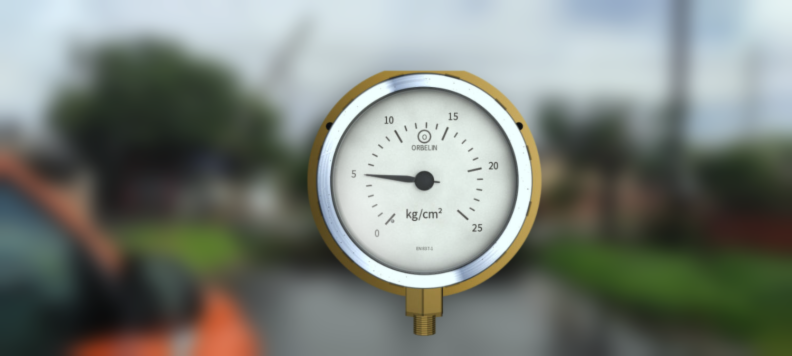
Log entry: 5kg/cm²
